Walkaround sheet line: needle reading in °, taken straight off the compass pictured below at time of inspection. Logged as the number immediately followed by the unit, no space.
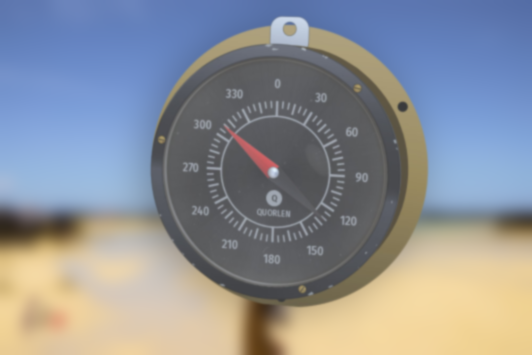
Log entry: 310°
